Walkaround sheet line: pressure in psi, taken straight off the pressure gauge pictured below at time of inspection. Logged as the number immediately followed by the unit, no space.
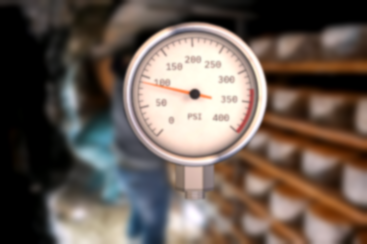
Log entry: 90psi
